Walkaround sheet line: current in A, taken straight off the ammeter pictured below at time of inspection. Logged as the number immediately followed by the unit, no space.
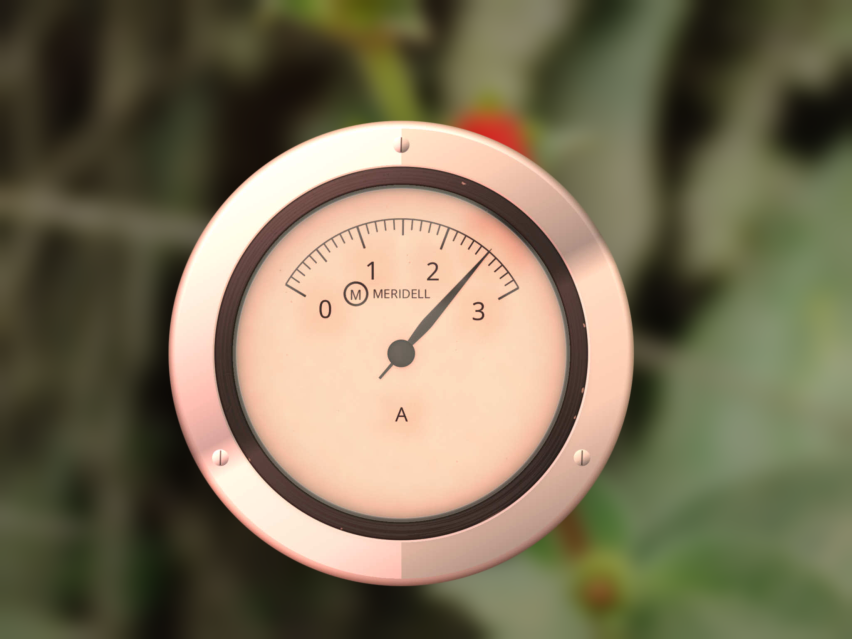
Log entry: 2.5A
